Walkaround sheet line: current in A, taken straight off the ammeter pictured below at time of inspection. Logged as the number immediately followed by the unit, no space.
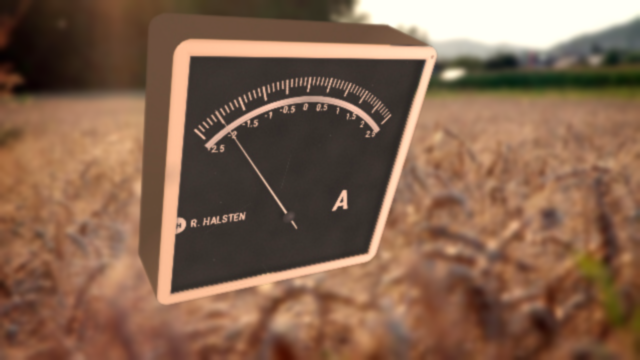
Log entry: -2A
